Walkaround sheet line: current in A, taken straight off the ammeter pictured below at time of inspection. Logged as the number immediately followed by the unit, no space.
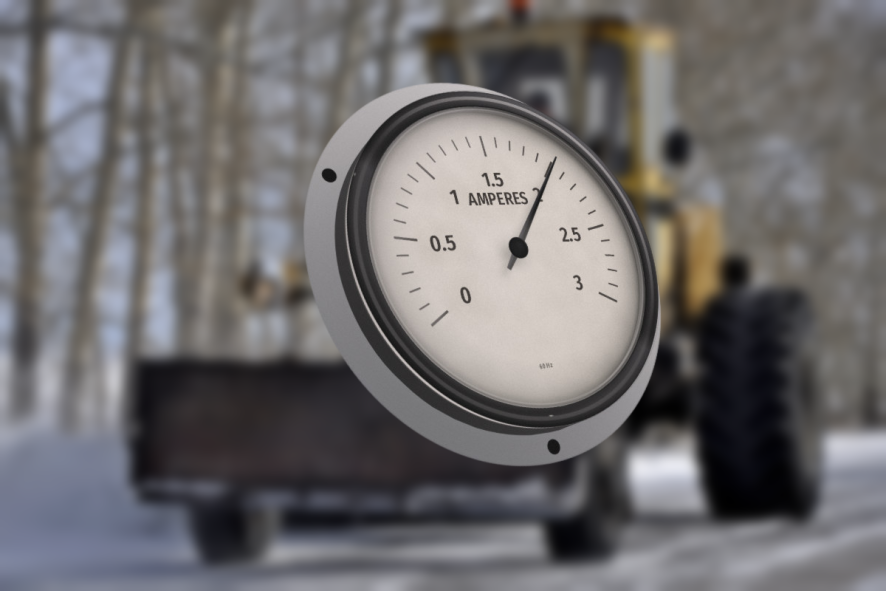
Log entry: 2A
